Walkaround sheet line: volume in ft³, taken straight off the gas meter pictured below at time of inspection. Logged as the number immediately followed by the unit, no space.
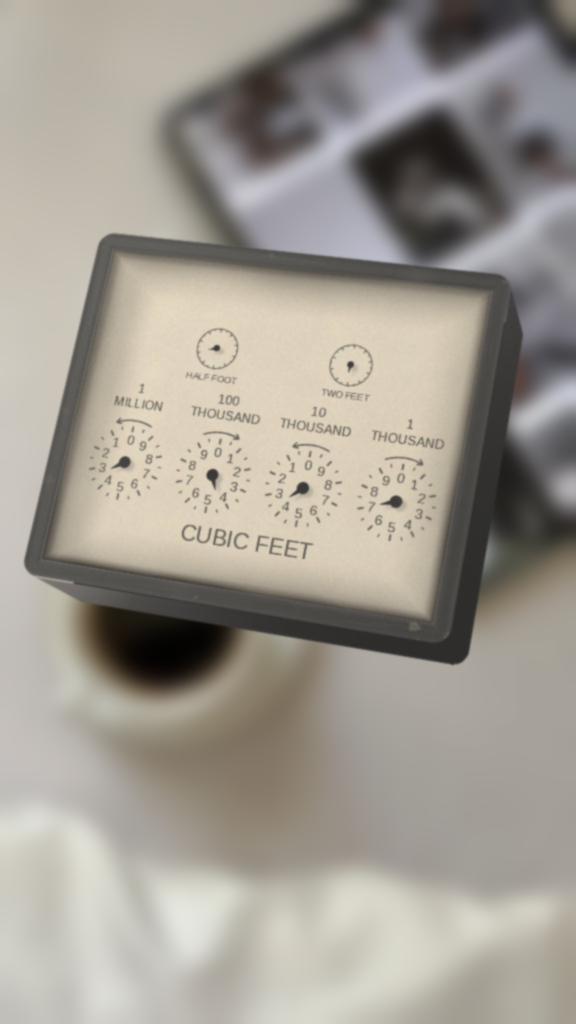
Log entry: 343700ft³
